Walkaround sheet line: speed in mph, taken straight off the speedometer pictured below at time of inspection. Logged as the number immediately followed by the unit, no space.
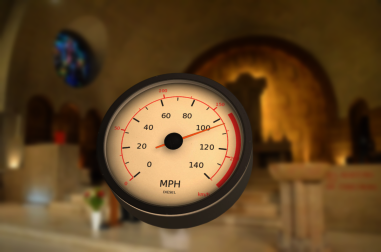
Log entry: 105mph
